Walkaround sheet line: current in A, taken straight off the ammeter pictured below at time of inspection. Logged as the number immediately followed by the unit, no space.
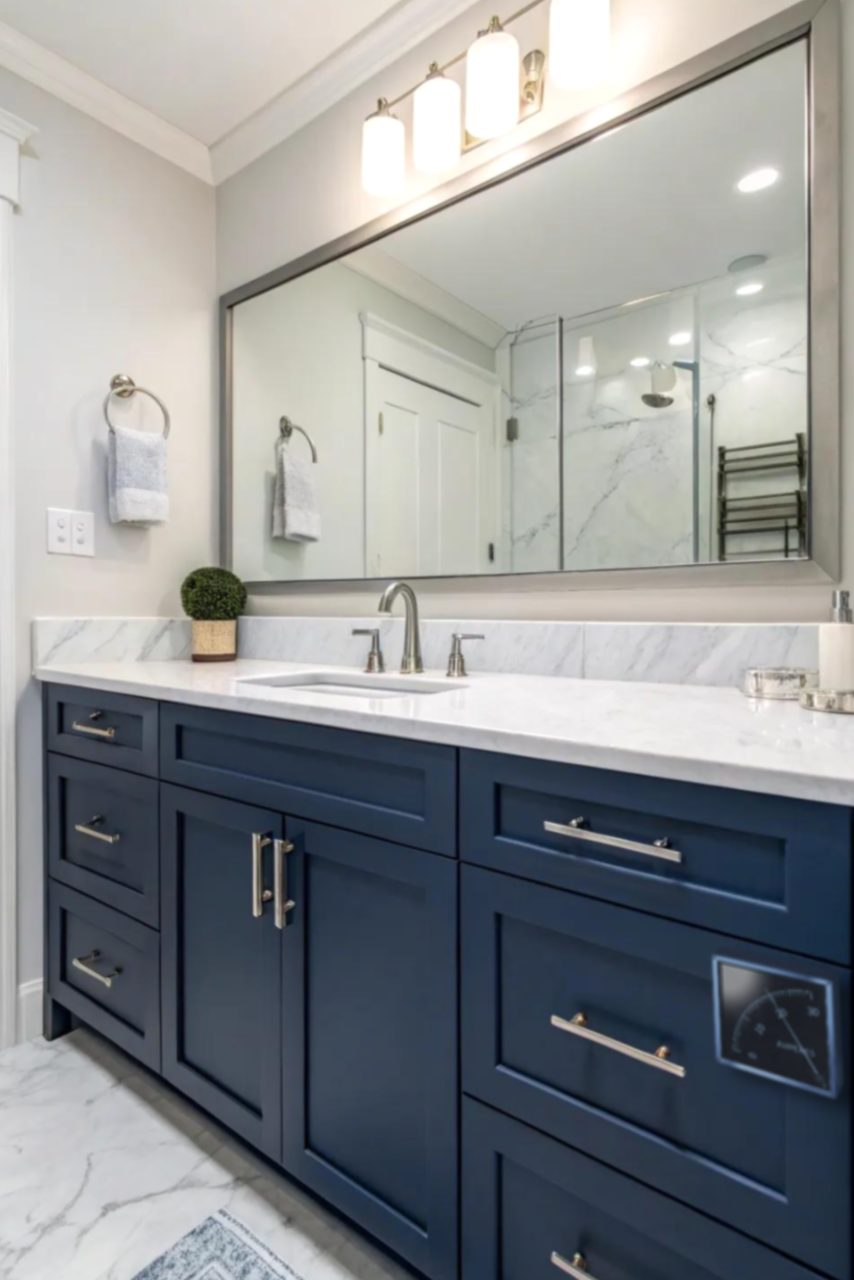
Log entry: 20A
